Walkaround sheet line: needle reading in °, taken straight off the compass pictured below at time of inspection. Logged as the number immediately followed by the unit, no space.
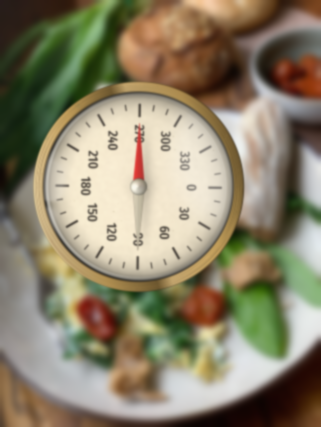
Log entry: 270°
